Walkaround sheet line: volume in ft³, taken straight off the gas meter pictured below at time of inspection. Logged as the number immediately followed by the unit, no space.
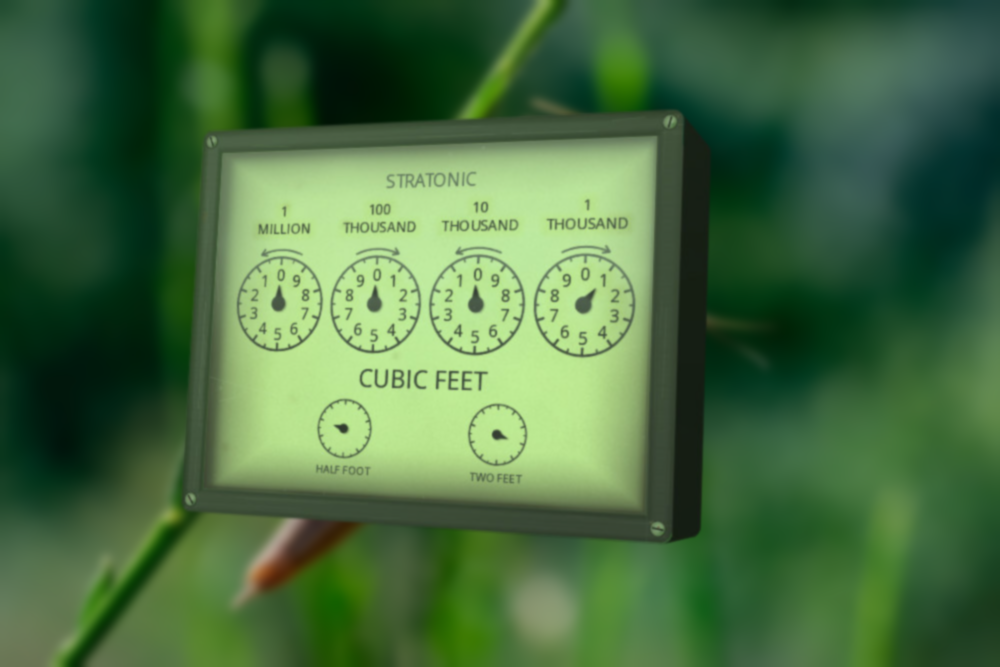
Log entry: 100ft³
